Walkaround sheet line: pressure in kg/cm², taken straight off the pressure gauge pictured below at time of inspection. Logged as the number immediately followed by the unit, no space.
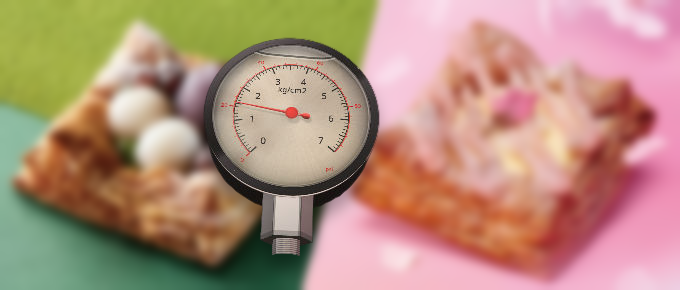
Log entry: 1.5kg/cm²
